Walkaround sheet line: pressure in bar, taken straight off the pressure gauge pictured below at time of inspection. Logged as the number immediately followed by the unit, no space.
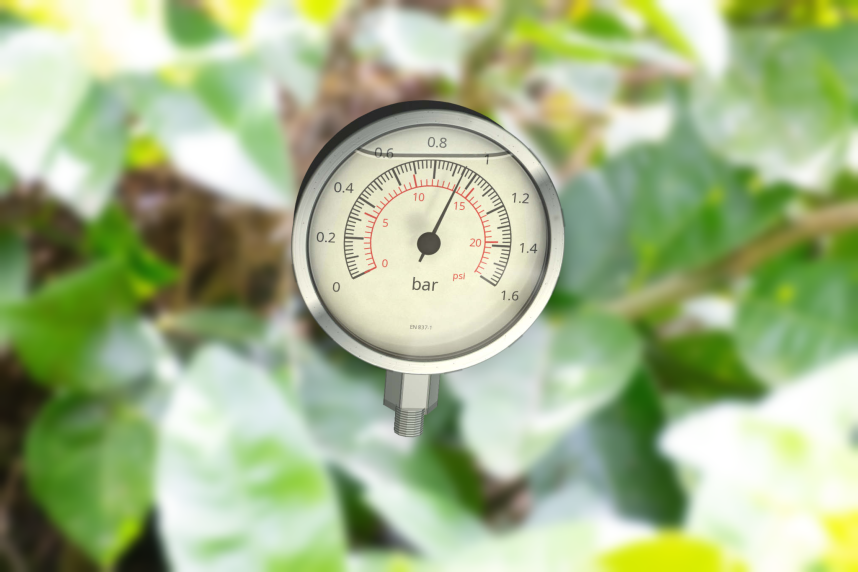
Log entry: 0.94bar
